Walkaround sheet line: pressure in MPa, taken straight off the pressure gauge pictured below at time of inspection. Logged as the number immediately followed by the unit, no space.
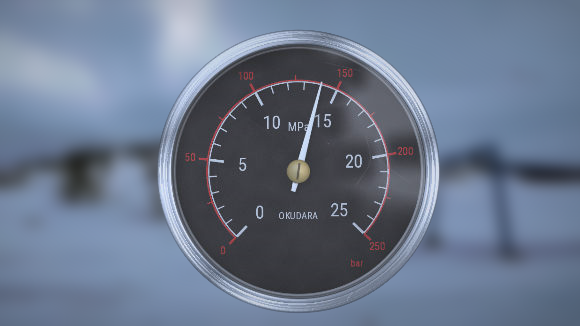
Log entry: 14MPa
